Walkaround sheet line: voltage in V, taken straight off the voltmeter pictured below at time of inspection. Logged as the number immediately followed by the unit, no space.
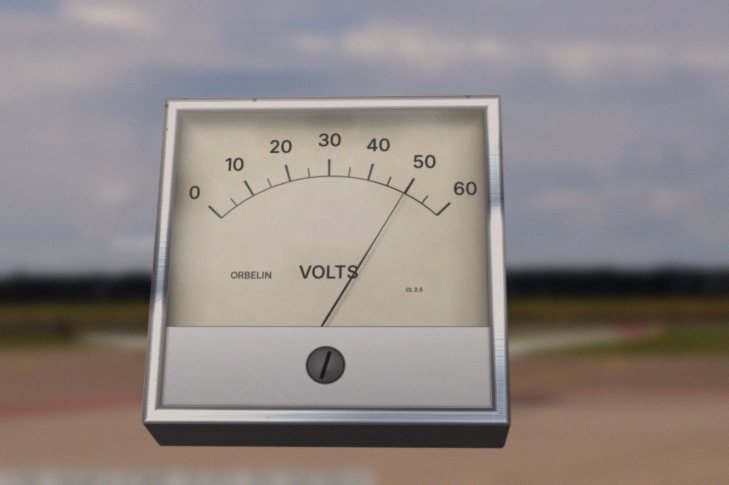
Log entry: 50V
